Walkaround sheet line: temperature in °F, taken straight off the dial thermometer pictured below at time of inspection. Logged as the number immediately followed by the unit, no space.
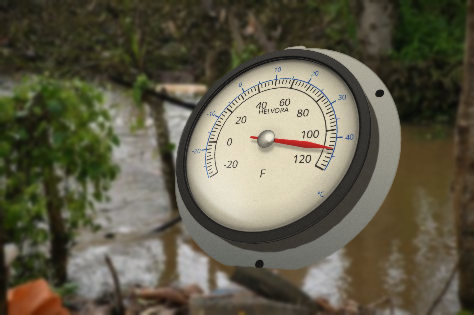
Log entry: 110°F
